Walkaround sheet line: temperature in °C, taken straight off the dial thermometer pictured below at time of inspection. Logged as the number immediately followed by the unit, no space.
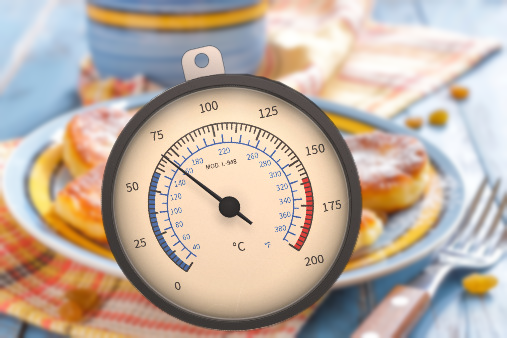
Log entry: 70°C
